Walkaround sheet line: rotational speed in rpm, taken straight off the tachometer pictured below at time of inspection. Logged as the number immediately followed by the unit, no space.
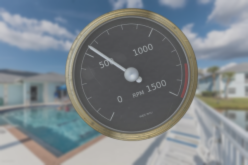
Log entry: 550rpm
